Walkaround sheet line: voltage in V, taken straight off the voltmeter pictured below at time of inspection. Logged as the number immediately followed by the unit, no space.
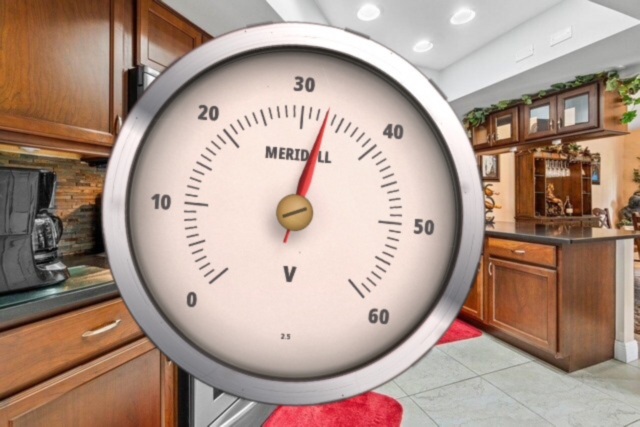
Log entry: 33V
